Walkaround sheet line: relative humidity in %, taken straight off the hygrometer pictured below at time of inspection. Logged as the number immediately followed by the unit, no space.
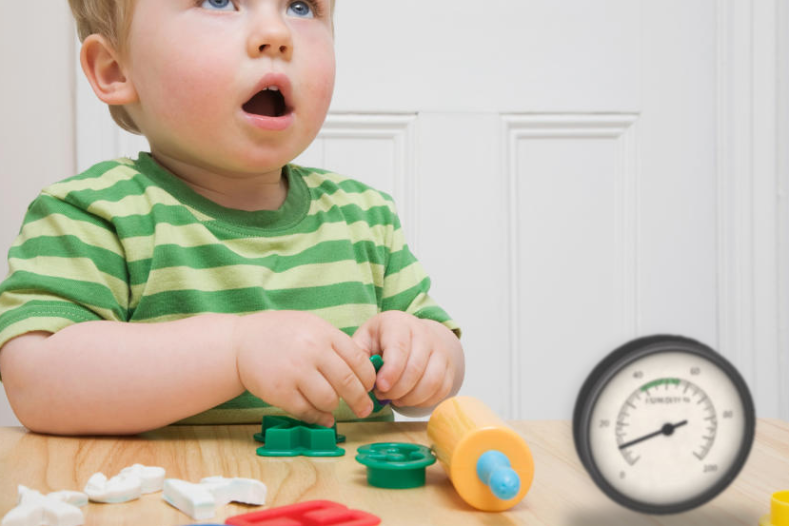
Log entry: 10%
